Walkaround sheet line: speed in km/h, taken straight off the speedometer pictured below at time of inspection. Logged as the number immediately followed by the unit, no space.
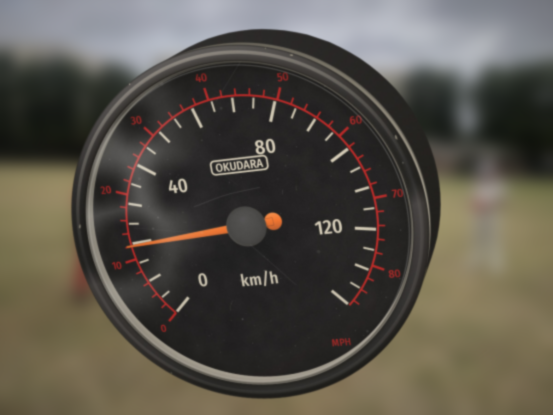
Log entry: 20km/h
